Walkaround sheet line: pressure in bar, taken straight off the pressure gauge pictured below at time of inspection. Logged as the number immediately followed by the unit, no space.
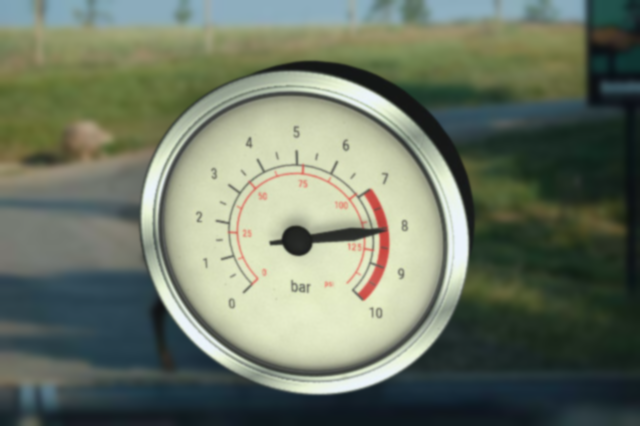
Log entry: 8bar
